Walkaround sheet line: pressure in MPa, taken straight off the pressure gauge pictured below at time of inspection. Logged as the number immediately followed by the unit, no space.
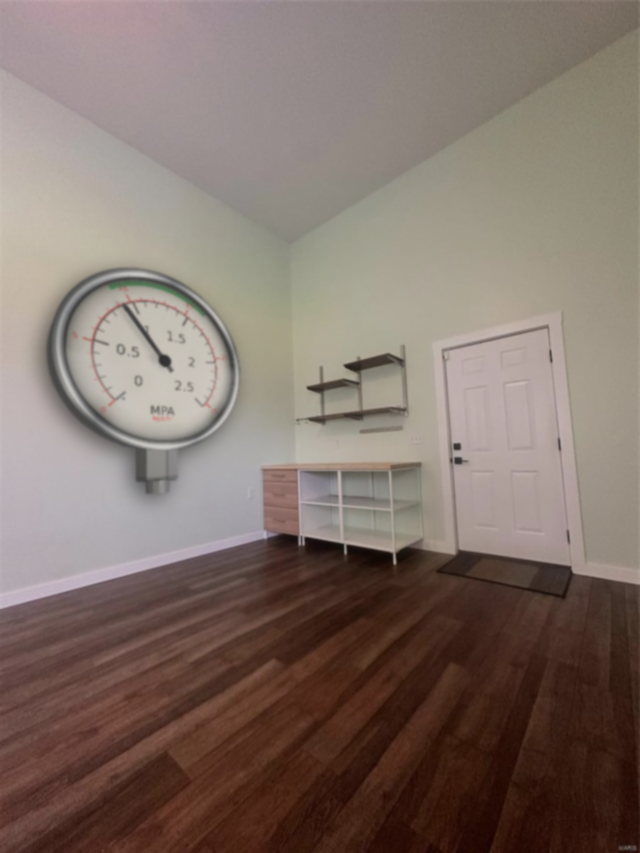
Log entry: 0.9MPa
